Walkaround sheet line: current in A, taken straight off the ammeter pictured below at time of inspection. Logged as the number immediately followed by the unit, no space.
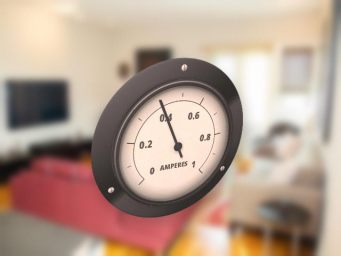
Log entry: 0.4A
